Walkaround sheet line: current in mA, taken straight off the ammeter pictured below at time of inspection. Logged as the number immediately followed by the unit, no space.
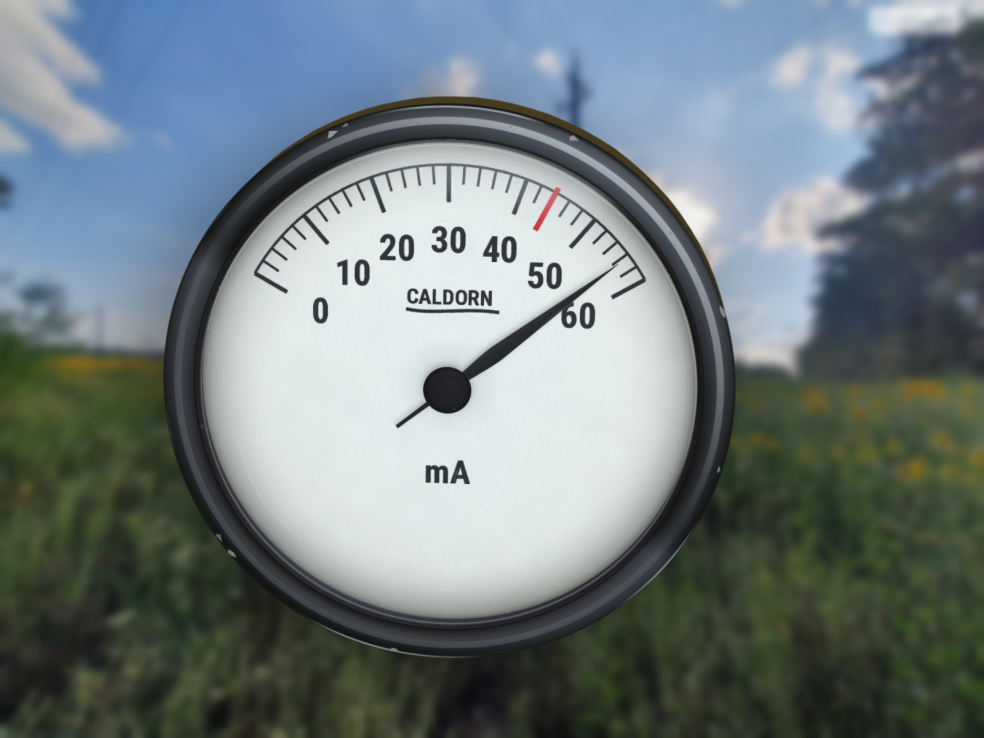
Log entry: 56mA
